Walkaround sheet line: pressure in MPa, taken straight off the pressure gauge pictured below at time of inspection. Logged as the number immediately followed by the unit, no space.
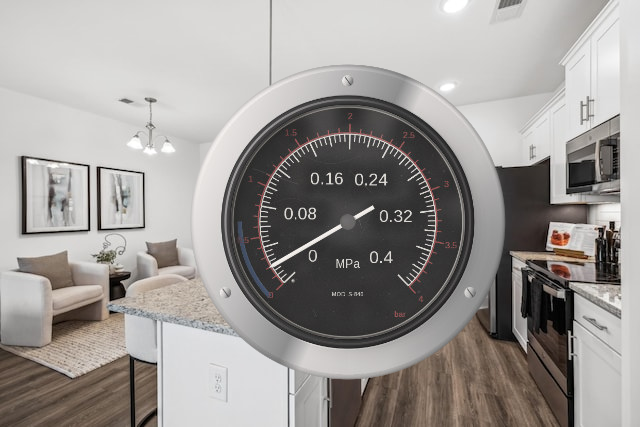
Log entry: 0.02MPa
